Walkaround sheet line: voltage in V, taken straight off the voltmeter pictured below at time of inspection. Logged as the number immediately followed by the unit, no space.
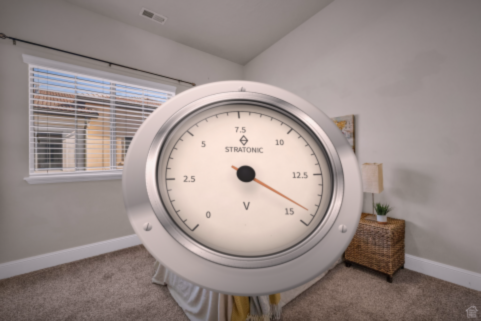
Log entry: 14.5V
